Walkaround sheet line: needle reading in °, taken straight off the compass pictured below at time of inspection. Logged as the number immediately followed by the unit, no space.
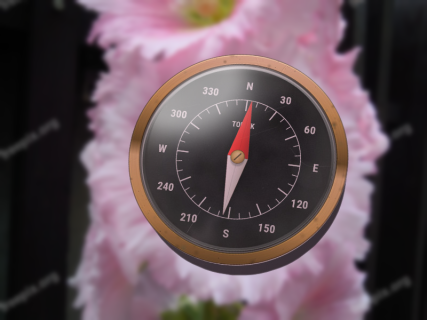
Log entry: 5°
